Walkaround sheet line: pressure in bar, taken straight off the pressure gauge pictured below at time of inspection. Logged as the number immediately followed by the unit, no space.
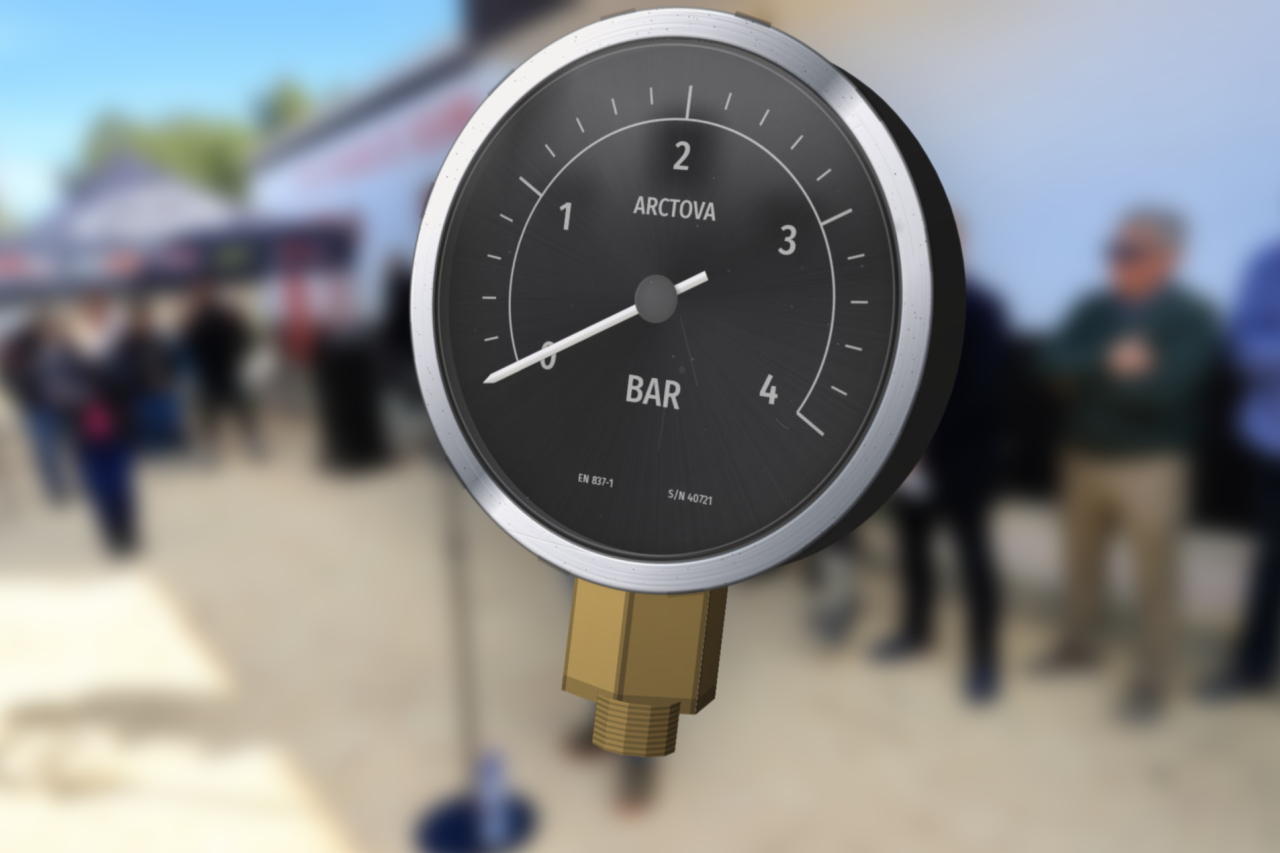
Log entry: 0bar
